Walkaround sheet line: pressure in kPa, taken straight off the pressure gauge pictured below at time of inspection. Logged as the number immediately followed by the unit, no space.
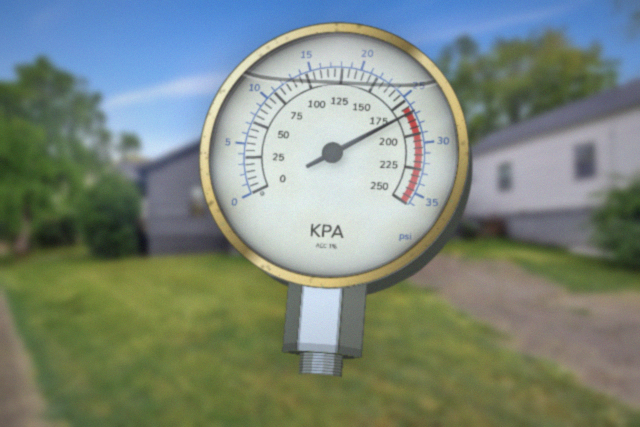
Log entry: 185kPa
